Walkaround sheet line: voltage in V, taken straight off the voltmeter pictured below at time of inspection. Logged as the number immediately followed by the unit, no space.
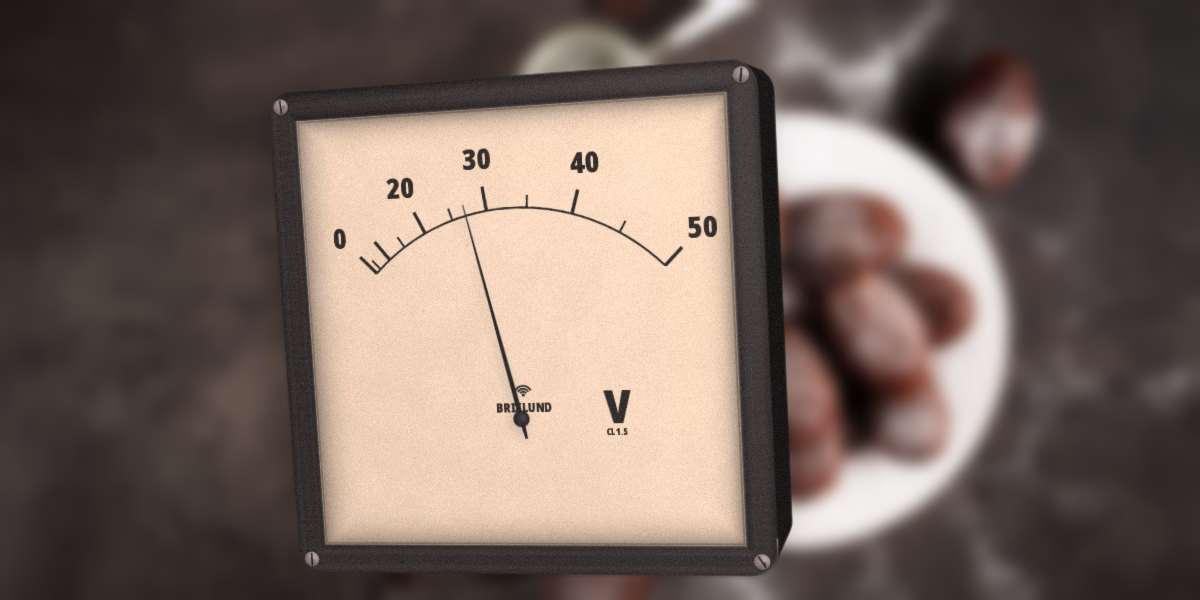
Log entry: 27.5V
